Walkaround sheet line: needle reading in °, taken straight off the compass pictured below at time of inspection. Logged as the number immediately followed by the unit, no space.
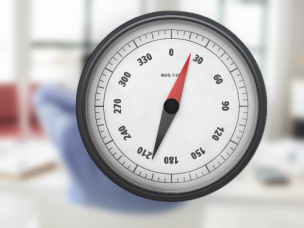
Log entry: 20°
